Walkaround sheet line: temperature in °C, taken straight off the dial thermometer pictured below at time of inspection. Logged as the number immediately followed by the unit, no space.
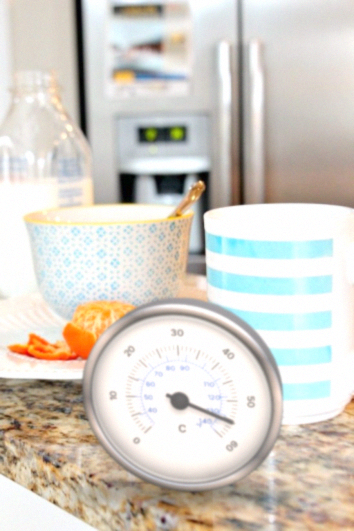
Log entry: 55°C
